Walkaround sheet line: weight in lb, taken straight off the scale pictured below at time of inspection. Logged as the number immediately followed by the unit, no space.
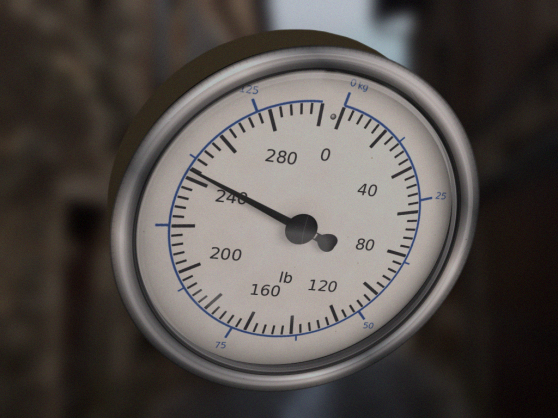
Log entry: 244lb
